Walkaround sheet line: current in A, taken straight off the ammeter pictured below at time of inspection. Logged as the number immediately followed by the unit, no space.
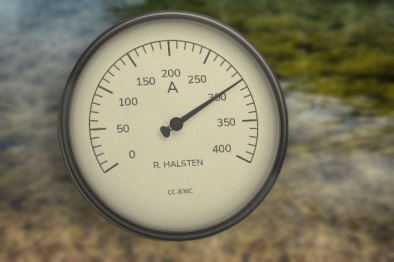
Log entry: 300A
